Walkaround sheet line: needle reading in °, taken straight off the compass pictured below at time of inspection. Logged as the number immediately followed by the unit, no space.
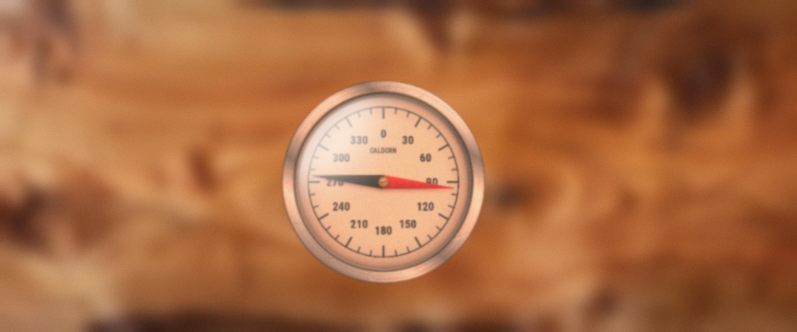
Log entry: 95°
